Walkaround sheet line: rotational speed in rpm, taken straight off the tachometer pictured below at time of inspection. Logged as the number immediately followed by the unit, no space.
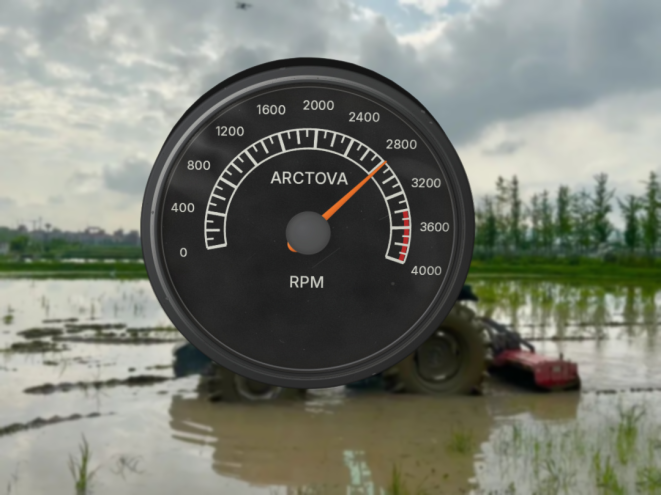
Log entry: 2800rpm
